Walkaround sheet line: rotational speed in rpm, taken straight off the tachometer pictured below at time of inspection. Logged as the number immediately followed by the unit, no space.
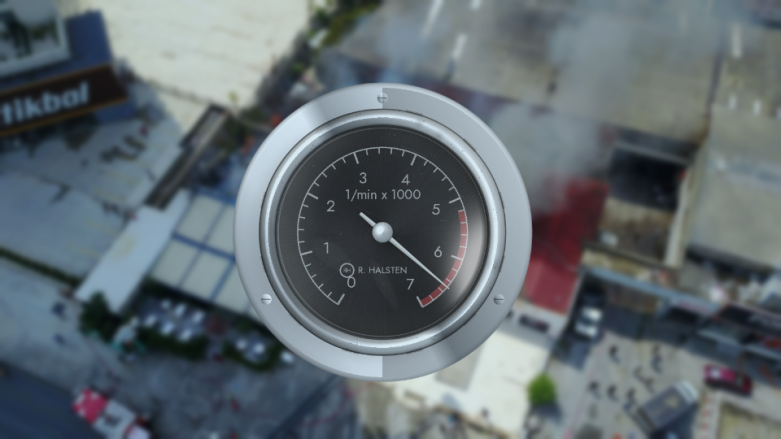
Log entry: 6500rpm
